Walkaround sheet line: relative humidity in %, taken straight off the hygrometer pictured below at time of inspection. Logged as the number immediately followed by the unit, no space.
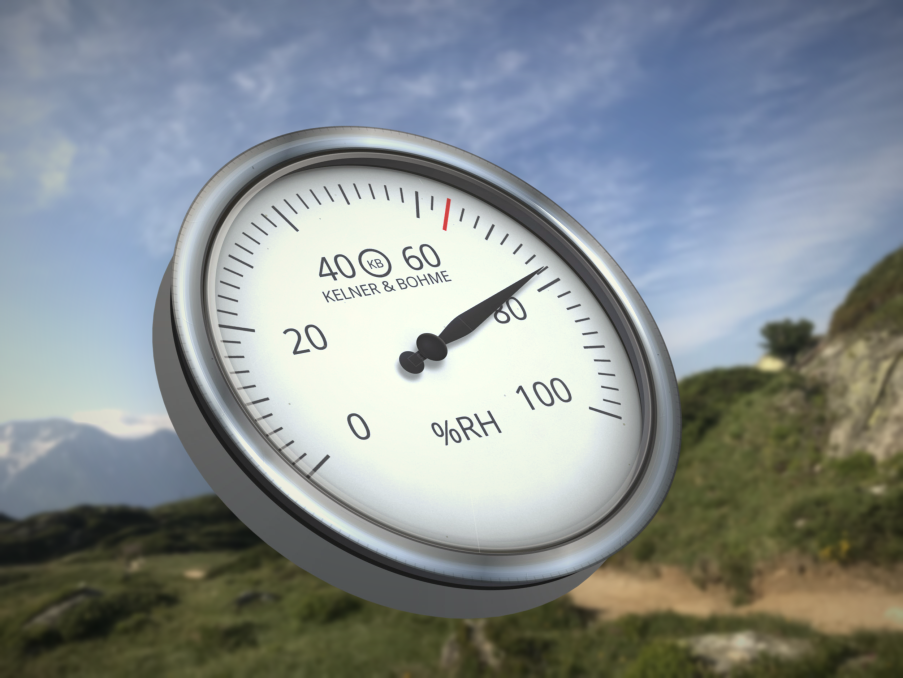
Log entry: 78%
